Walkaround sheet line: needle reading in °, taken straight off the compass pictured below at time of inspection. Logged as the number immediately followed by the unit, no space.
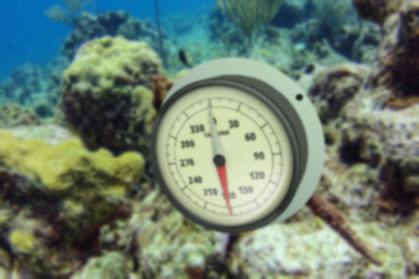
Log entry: 180°
